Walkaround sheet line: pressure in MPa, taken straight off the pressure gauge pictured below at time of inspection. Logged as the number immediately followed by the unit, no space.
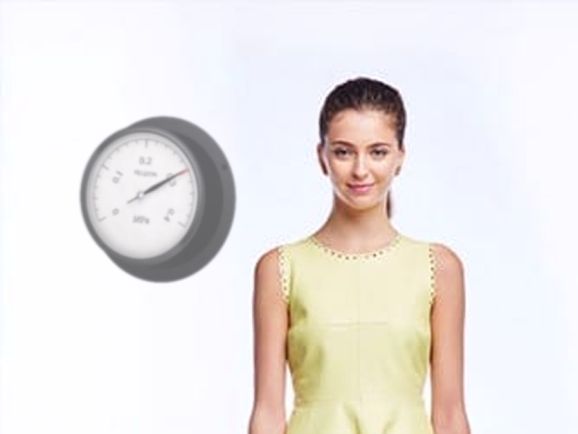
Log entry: 0.3MPa
